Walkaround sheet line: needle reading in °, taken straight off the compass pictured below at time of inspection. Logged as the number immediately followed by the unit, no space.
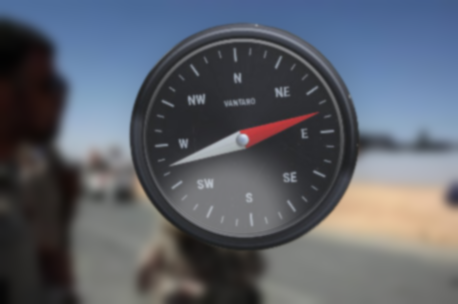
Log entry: 75°
